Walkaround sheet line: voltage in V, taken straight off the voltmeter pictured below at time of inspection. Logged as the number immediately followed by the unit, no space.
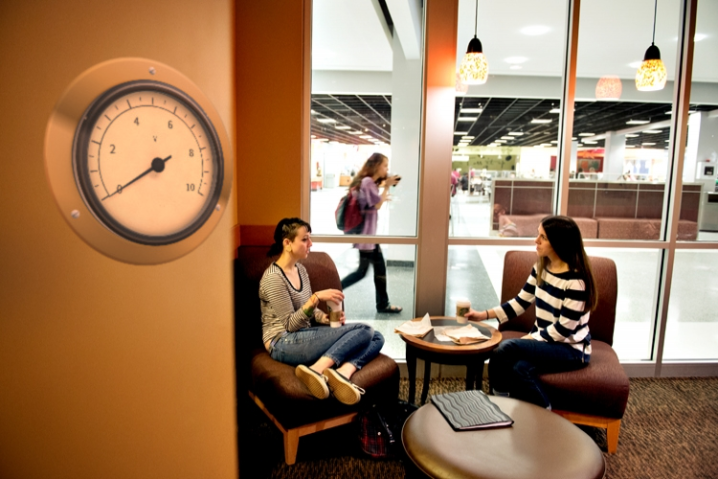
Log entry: 0V
